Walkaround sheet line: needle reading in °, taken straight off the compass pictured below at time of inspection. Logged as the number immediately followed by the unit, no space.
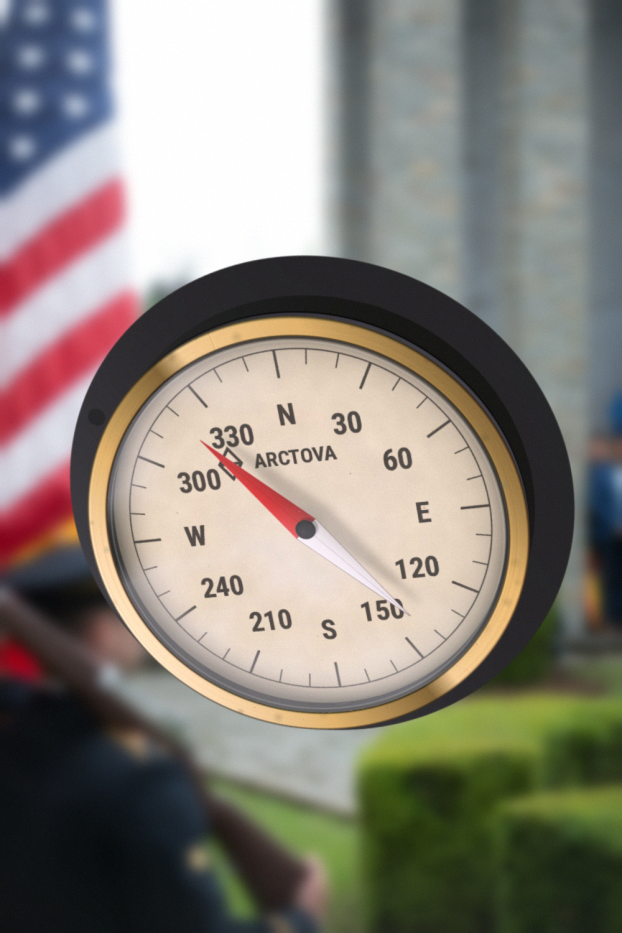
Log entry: 320°
